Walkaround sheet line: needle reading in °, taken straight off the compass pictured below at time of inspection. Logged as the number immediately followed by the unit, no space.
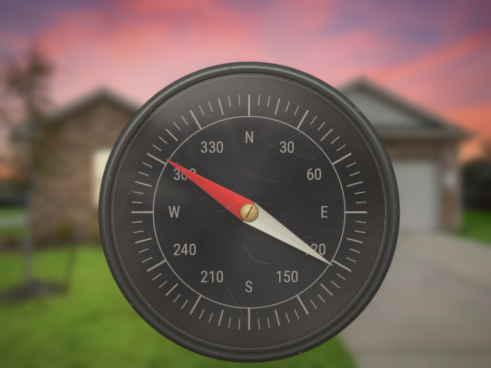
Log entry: 302.5°
